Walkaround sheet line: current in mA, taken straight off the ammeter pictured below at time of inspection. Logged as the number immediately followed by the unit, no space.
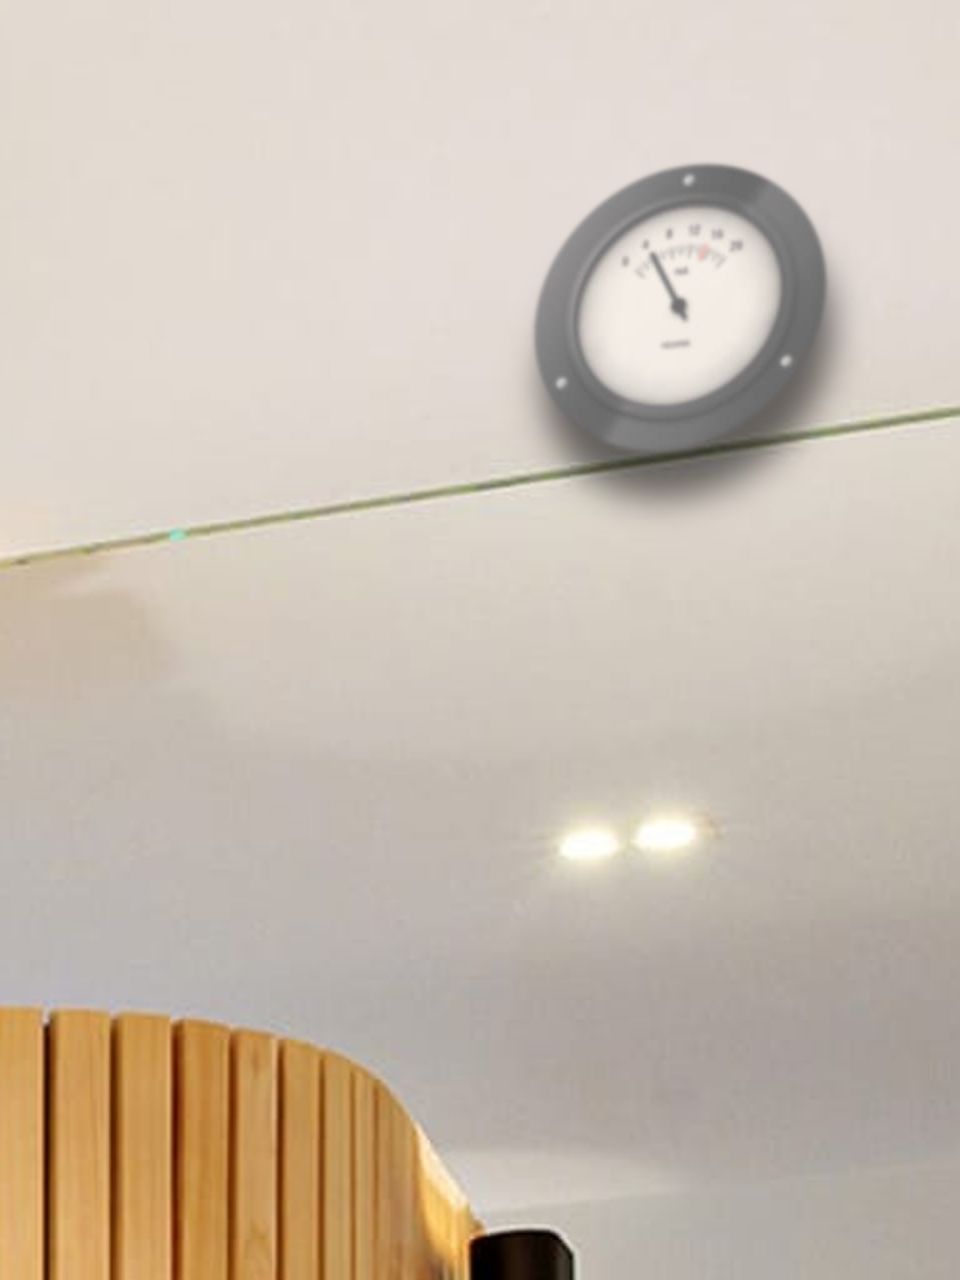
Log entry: 4mA
